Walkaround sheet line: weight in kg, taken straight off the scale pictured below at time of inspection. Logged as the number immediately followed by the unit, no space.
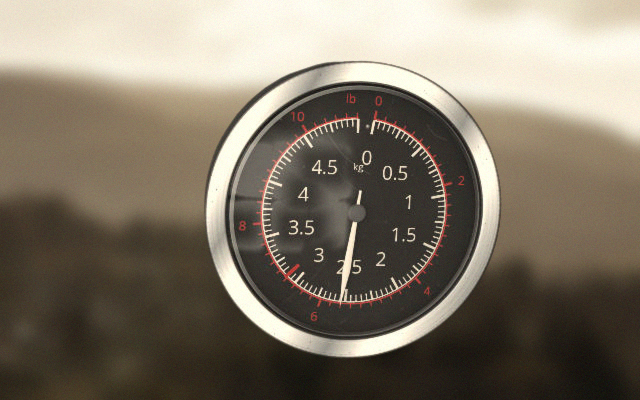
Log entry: 2.55kg
